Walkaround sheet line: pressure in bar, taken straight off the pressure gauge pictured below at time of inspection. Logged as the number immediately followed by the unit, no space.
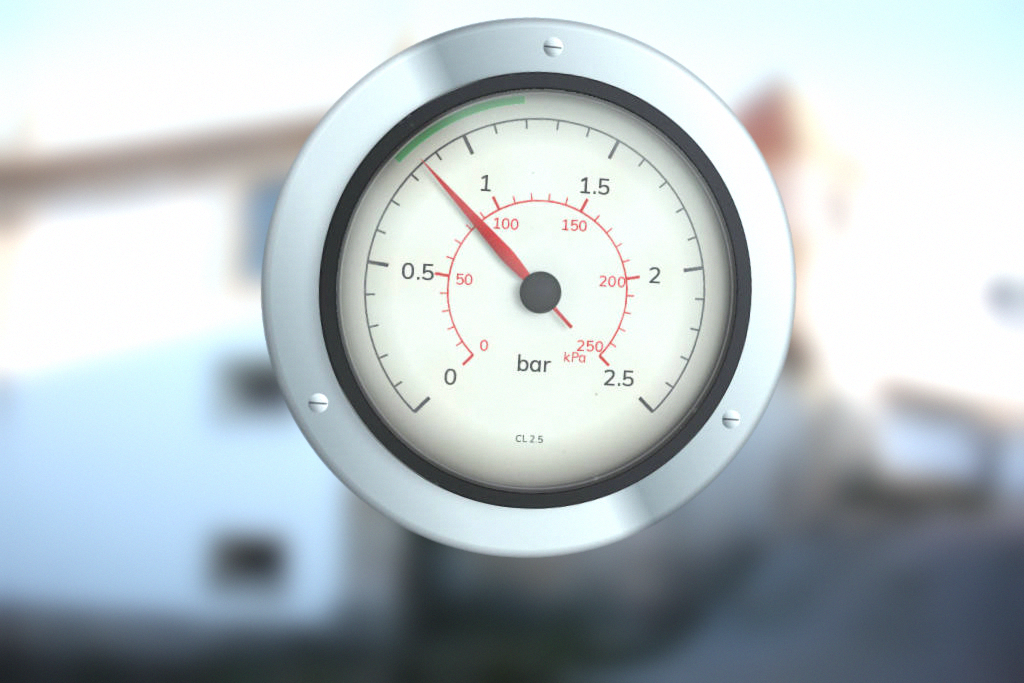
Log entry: 0.85bar
